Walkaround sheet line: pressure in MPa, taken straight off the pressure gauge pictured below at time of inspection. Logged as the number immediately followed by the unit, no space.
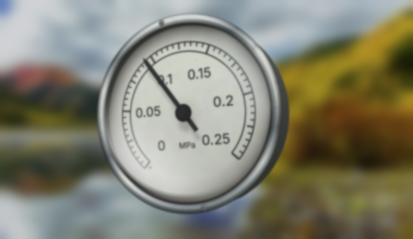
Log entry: 0.095MPa
